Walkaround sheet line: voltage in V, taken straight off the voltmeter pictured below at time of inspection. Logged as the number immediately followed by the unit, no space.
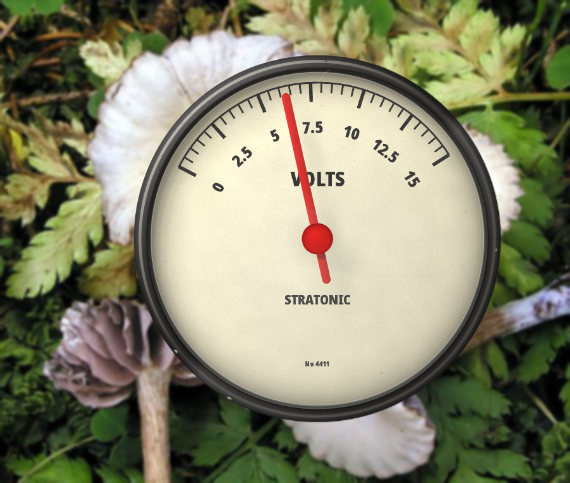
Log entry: 6.25V
